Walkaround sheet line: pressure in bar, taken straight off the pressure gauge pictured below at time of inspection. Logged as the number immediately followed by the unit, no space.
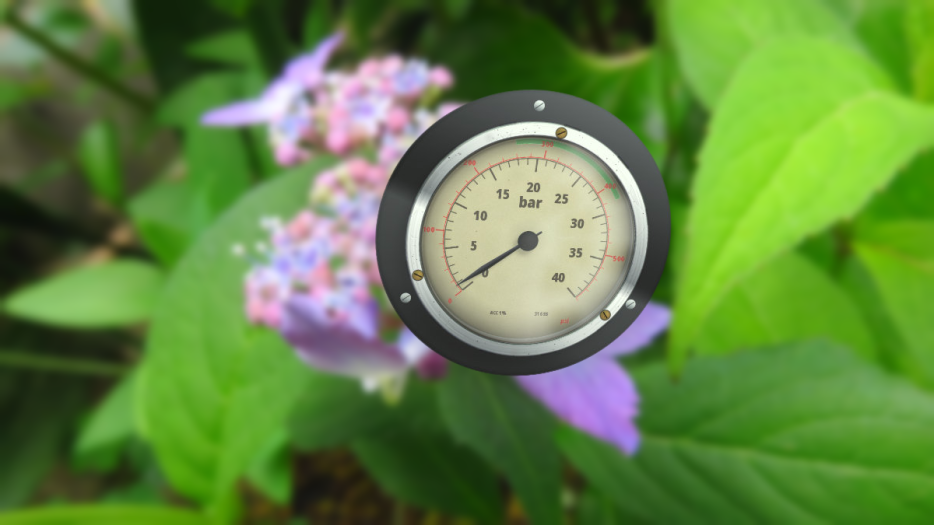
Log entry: 1bar
